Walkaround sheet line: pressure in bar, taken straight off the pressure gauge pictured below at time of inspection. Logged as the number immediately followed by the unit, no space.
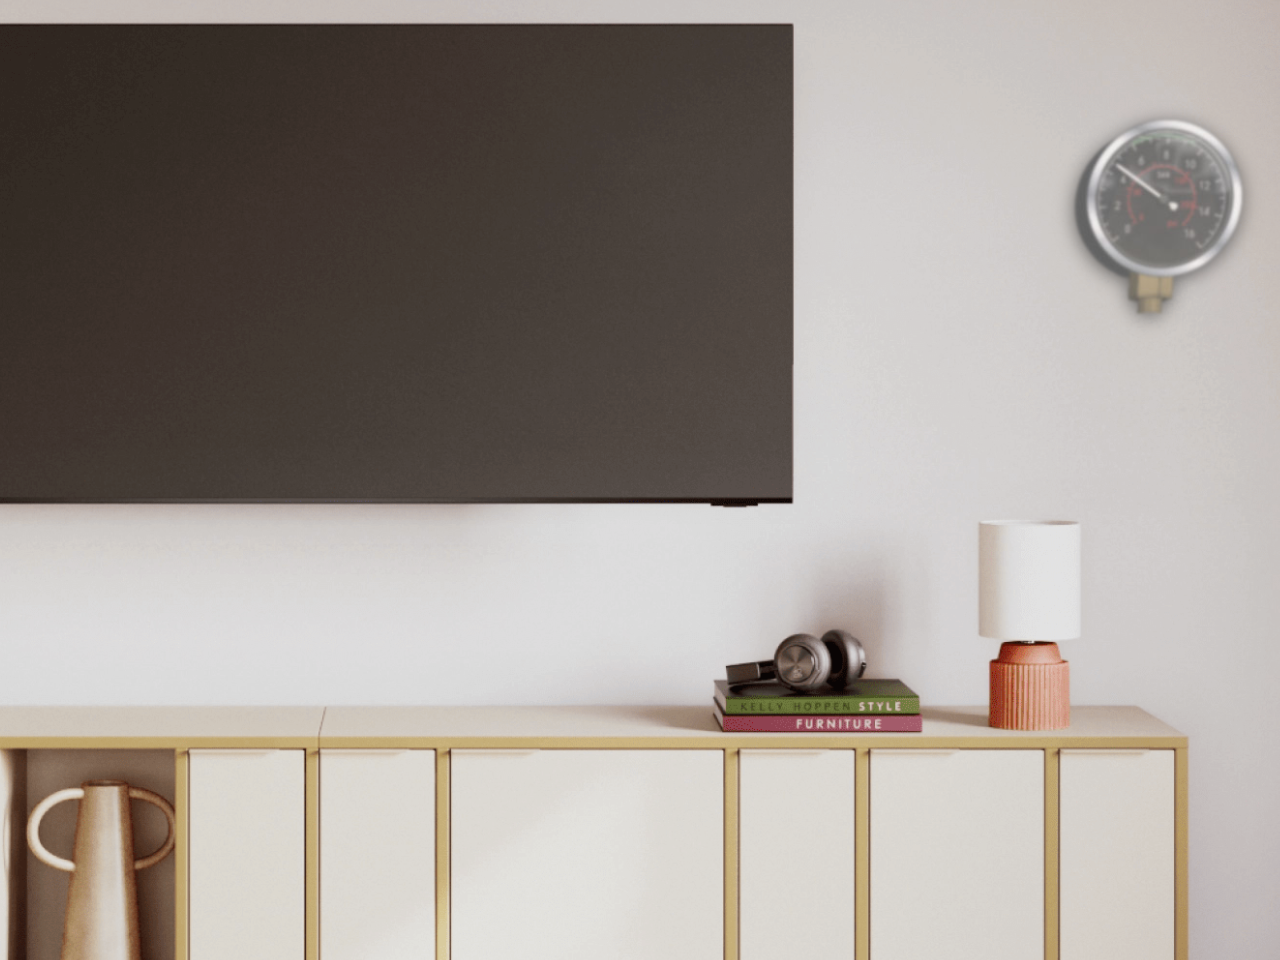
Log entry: 4.5bar
